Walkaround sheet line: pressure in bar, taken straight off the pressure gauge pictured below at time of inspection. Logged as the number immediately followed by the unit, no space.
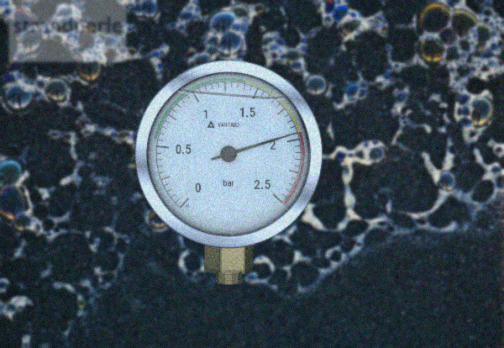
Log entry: 1.95bar
